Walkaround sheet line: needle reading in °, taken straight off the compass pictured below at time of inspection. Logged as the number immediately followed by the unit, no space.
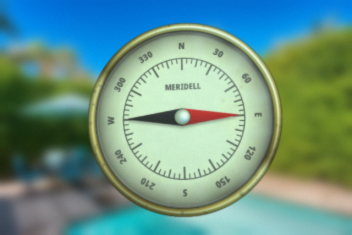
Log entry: 90°
